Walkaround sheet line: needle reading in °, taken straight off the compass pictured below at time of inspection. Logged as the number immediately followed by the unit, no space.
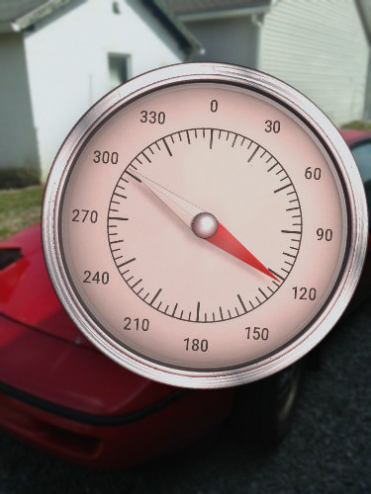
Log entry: 122.5°
